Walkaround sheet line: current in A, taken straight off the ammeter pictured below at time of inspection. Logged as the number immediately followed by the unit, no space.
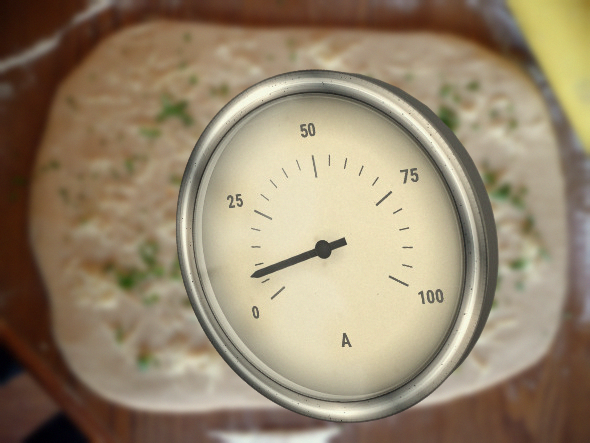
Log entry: 7.5A
